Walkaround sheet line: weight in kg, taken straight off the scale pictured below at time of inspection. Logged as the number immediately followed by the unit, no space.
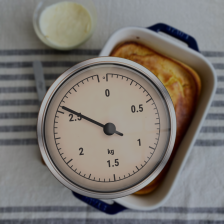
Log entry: 2.55kg
